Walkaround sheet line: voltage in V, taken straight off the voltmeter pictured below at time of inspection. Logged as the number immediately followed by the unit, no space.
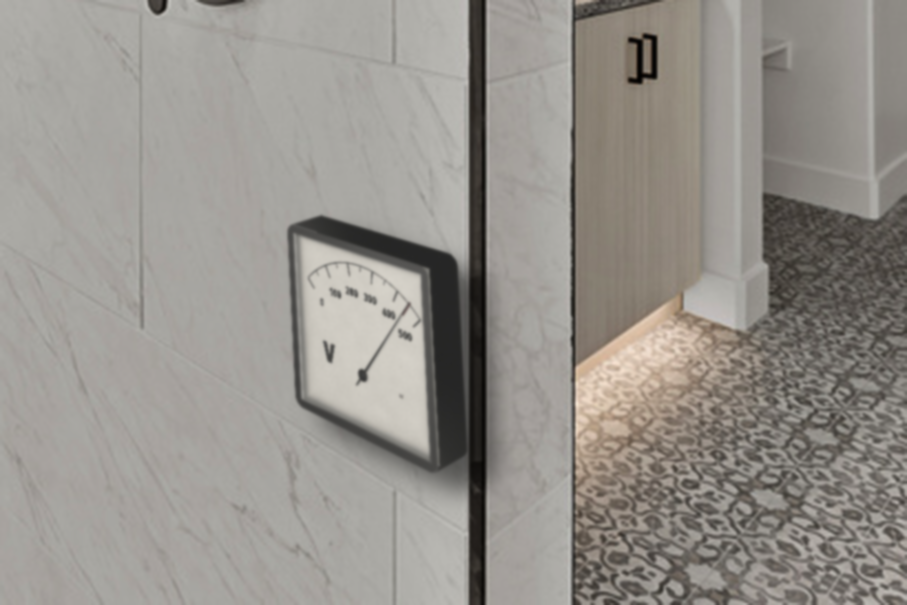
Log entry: 450V
